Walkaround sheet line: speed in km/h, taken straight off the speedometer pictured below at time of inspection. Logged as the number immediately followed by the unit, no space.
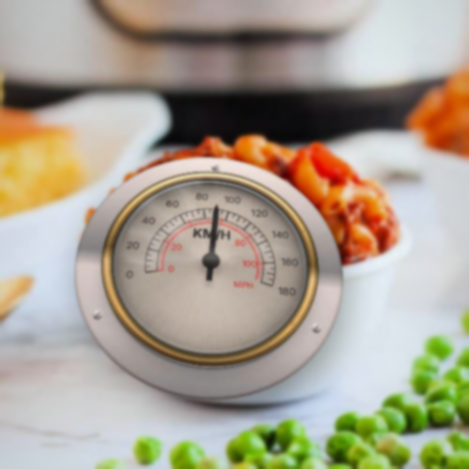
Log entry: 90km/h
